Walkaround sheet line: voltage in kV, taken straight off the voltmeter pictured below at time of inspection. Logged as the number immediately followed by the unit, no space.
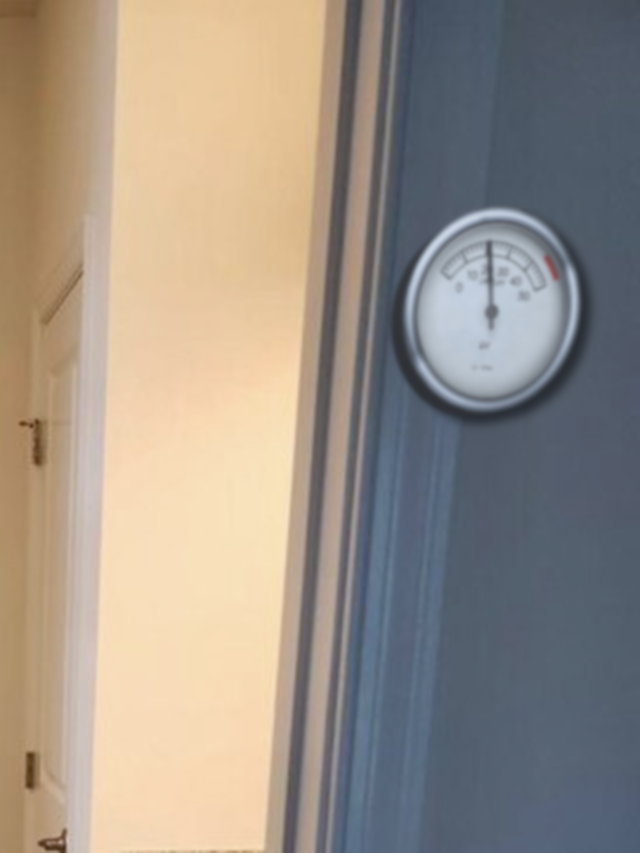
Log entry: 20kV
